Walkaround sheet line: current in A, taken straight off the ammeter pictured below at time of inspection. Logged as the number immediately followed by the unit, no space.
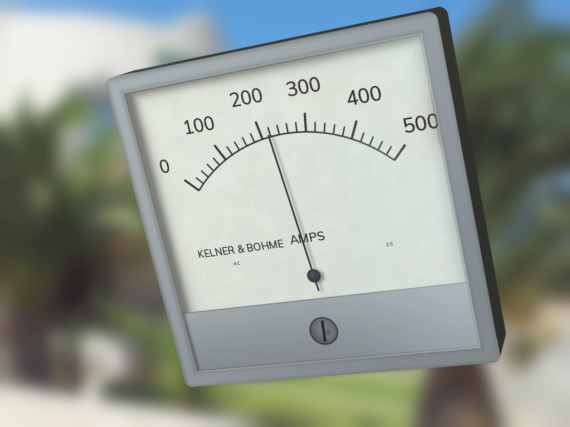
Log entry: 220A
